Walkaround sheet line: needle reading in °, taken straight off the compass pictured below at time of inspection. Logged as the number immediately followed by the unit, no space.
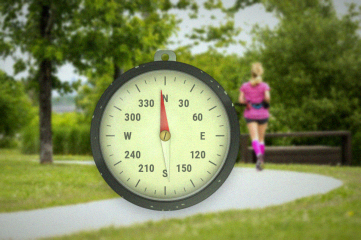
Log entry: 355°
